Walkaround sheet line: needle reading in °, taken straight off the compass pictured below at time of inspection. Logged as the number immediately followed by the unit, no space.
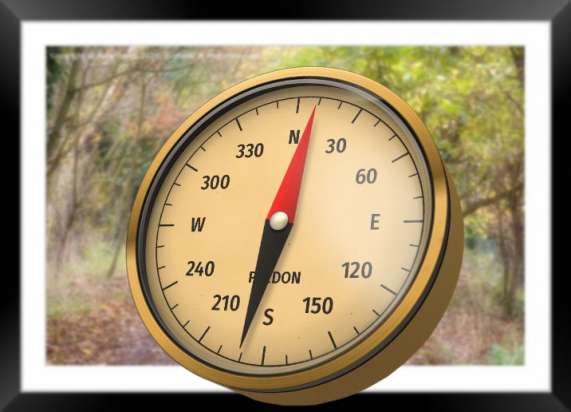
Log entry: 10°
